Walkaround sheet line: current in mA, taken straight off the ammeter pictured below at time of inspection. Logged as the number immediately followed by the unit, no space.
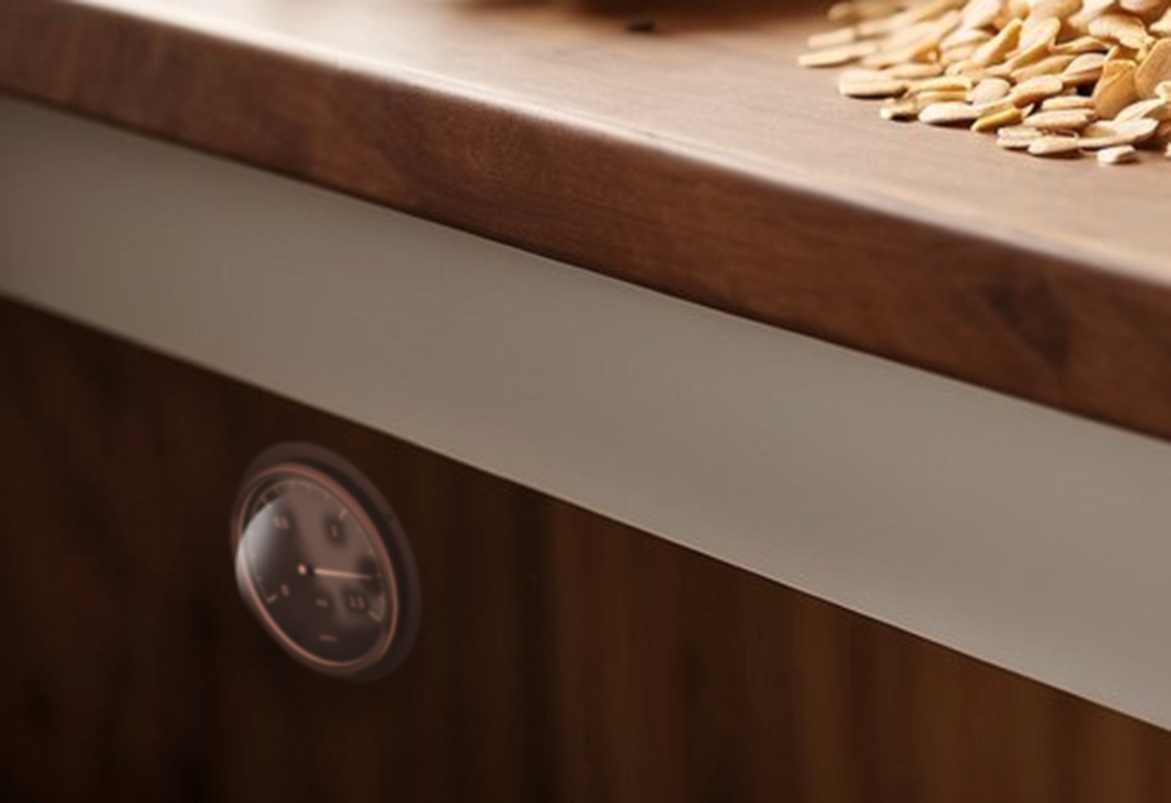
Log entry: 1.3mA
